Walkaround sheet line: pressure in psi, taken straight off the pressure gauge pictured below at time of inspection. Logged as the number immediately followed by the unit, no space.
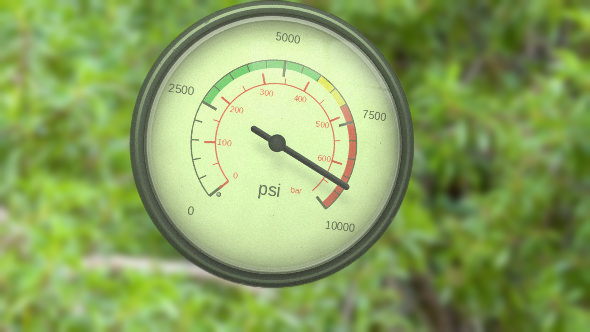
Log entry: 9250psi
